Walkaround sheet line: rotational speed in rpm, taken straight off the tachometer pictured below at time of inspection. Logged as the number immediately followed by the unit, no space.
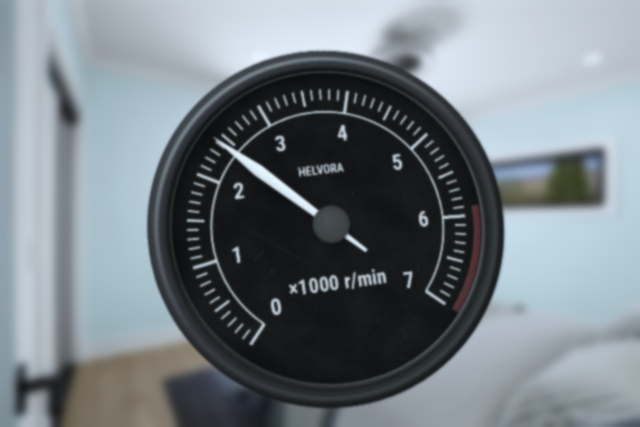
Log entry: 2400rpm
